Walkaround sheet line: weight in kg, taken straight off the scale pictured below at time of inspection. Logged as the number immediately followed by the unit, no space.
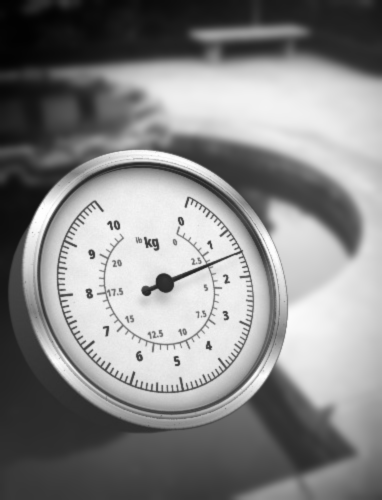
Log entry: 1.5kg
